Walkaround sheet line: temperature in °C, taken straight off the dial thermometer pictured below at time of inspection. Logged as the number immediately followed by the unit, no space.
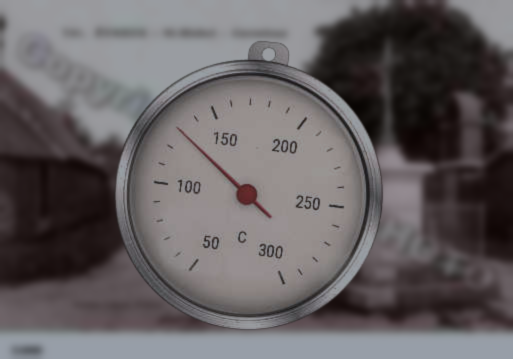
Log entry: 130°C
